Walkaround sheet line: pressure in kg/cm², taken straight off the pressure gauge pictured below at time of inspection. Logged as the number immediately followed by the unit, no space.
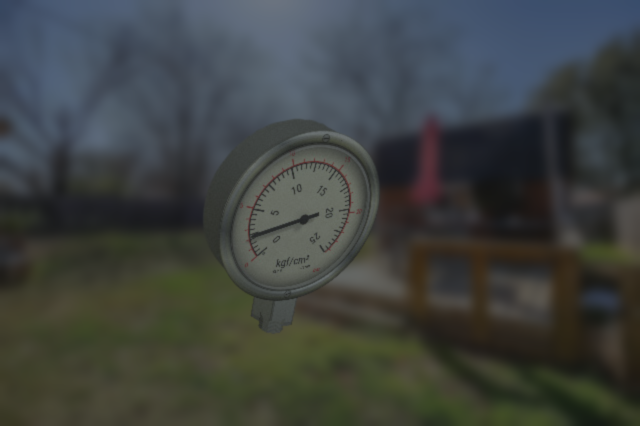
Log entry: 2.5kg/cm²
